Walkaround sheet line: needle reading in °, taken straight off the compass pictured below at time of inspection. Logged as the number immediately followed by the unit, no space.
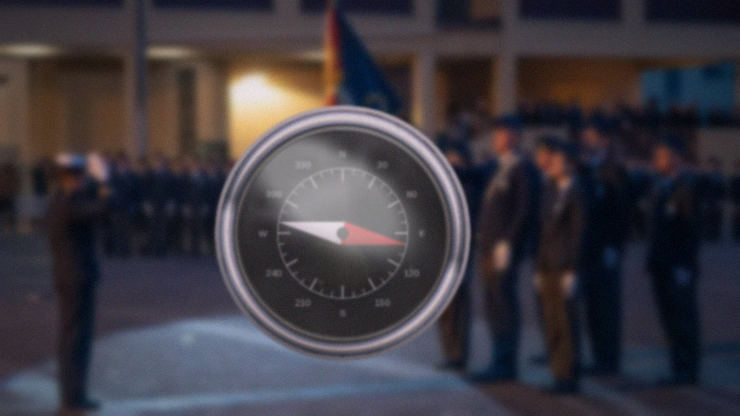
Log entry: 100°
